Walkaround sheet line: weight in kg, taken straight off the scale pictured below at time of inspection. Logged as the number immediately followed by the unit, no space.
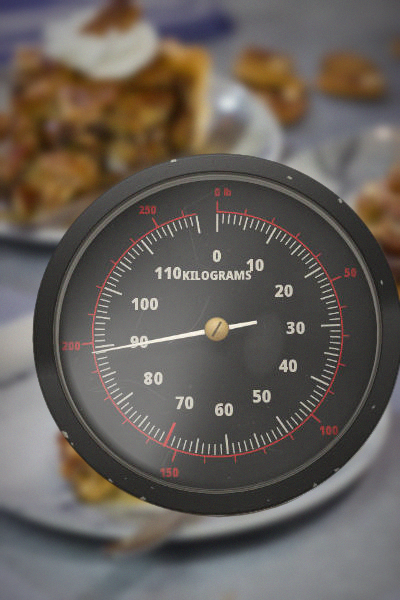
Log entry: 89kg
